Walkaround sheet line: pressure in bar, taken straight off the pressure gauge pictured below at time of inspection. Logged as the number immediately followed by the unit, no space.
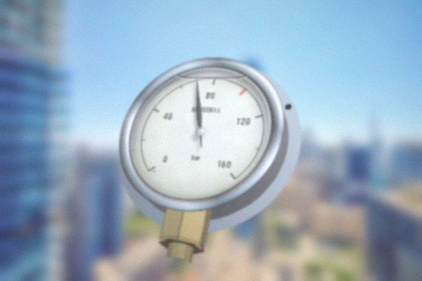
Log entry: 70bar
